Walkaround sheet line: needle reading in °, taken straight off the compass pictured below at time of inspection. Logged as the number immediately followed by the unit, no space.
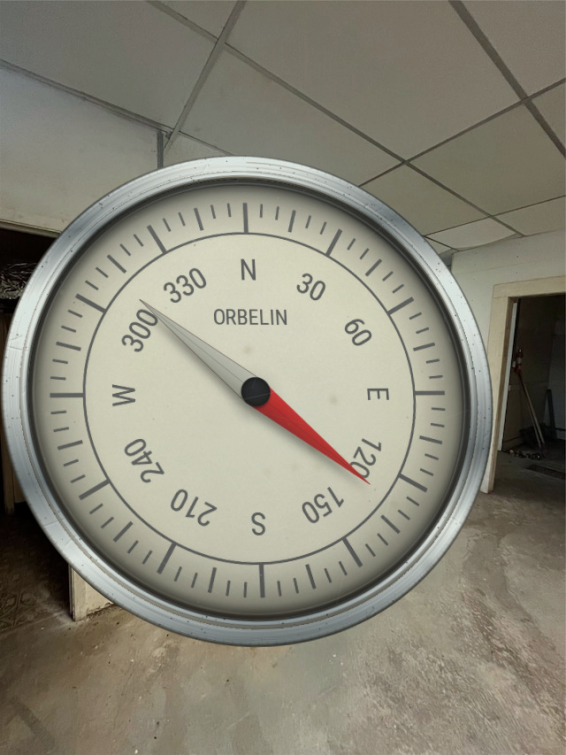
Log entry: 130°
